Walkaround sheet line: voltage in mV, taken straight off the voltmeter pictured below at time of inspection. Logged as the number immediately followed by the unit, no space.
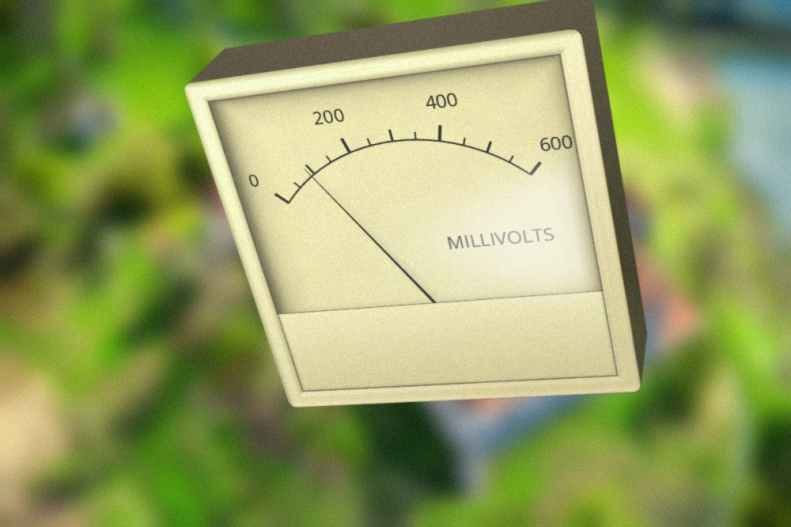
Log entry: 100mV
